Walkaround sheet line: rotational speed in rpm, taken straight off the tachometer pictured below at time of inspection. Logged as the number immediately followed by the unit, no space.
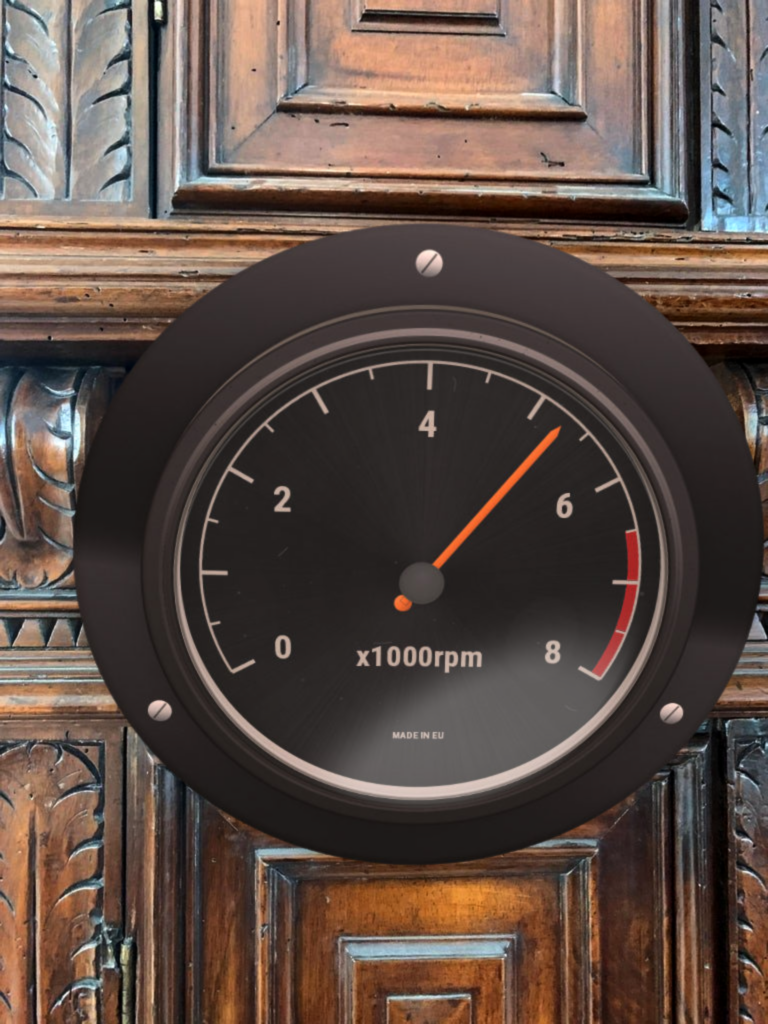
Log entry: 5250rpm
